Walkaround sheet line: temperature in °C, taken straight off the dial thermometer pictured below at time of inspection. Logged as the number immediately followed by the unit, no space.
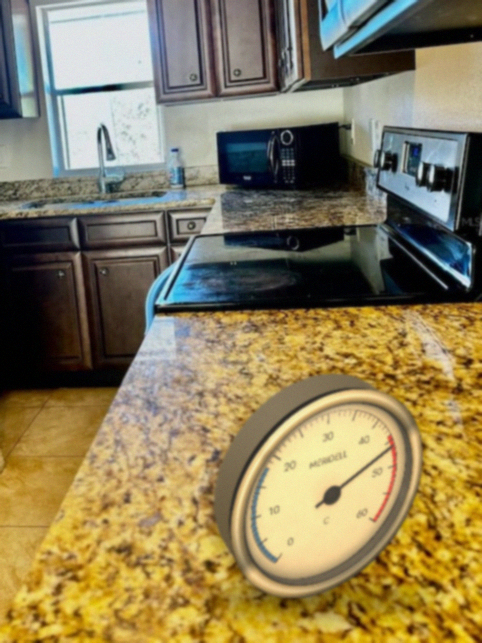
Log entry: 45°C
